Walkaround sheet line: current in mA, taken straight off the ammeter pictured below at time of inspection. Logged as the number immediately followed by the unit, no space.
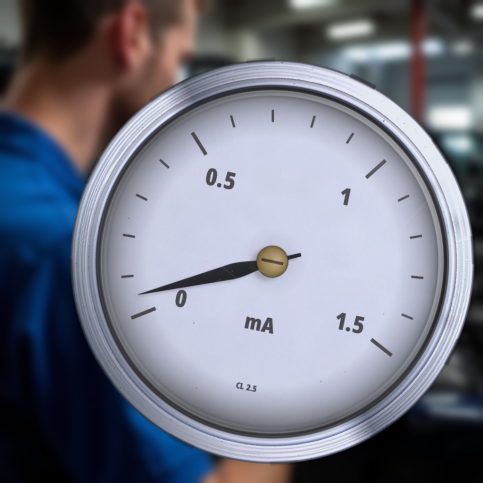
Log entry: 0.05mA
